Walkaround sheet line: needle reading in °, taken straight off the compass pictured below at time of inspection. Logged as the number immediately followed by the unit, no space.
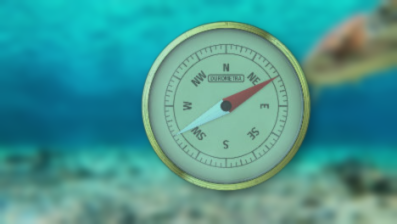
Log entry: 60°
